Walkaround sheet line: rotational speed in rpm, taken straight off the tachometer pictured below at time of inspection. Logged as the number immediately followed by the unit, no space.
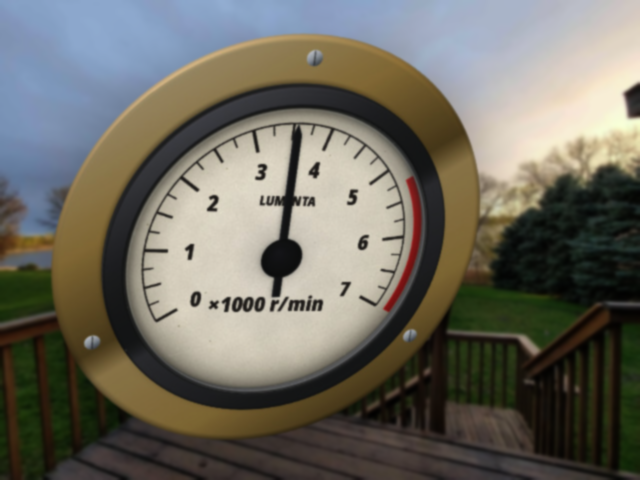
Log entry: 3500rpm
